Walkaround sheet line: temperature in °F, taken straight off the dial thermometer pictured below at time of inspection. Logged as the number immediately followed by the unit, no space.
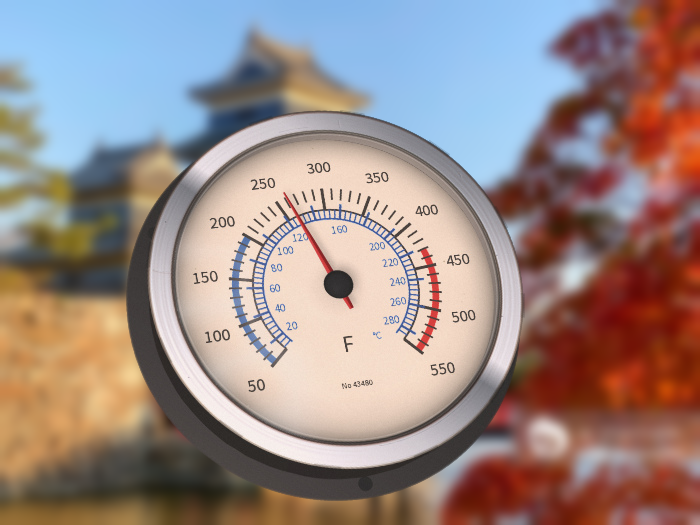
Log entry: 260°F
